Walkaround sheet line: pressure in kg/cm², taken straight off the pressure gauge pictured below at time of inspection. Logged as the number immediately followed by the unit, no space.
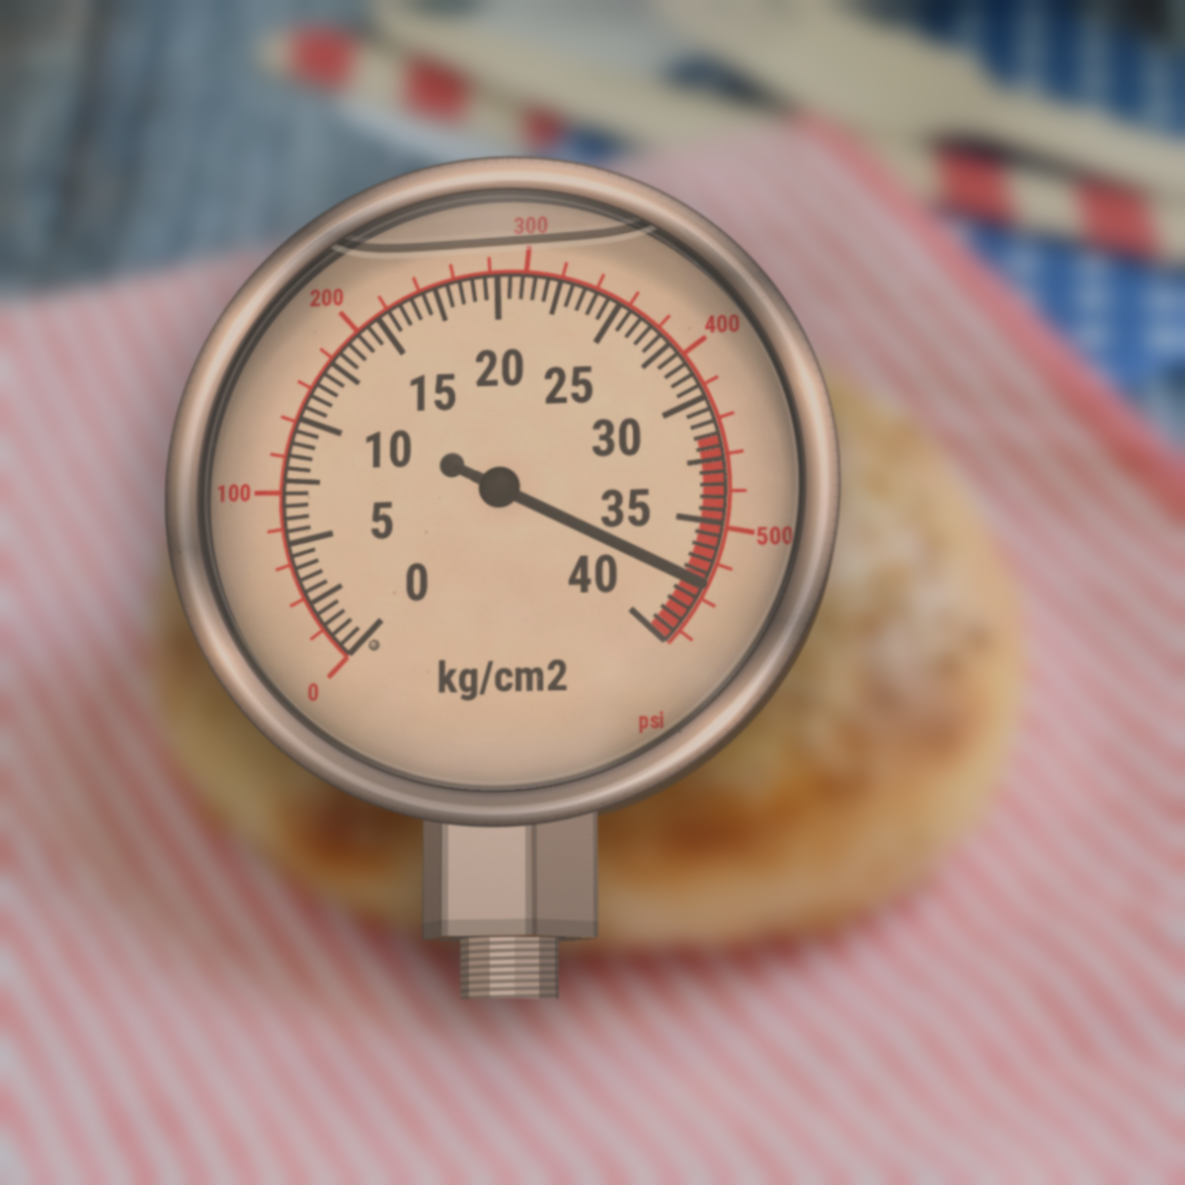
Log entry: 37.5kg/cm²
